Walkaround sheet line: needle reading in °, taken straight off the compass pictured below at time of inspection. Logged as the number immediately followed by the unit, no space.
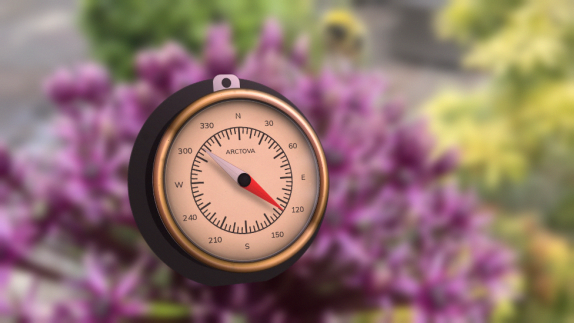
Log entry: 130°
